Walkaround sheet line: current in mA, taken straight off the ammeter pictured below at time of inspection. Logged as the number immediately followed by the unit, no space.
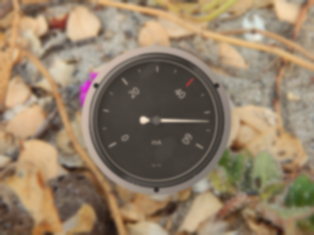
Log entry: 52.5mA
